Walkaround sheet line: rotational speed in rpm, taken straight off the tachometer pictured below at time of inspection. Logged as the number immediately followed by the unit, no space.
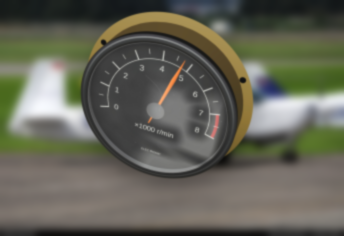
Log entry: 4750rpm
